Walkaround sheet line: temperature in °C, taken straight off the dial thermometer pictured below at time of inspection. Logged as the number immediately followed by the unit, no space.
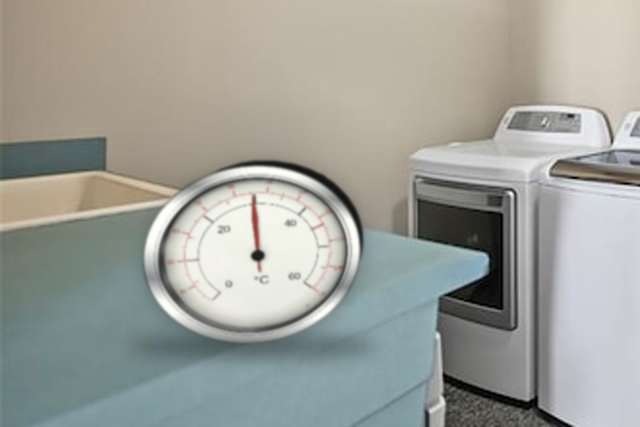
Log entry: 30°C
